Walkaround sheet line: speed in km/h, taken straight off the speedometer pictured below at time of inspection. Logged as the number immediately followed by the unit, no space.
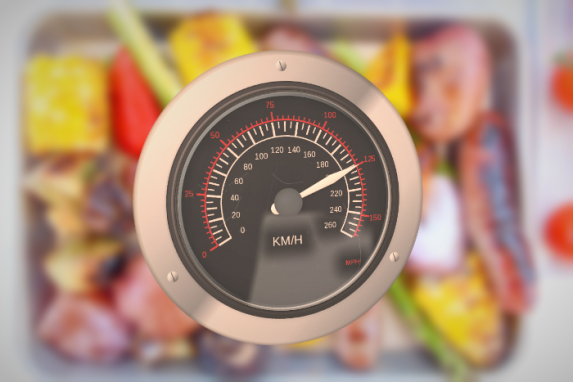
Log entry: 200km/h
